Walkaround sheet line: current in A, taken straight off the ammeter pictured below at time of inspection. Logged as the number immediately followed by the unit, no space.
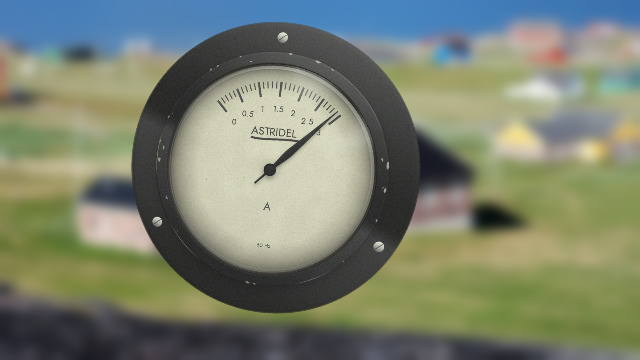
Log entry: 2.9A
